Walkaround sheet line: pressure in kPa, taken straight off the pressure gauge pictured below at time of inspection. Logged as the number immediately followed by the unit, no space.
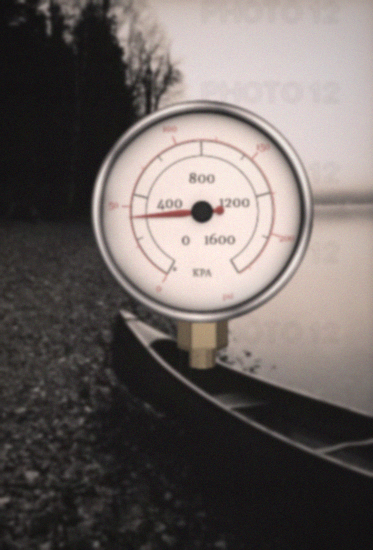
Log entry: 300kPa
